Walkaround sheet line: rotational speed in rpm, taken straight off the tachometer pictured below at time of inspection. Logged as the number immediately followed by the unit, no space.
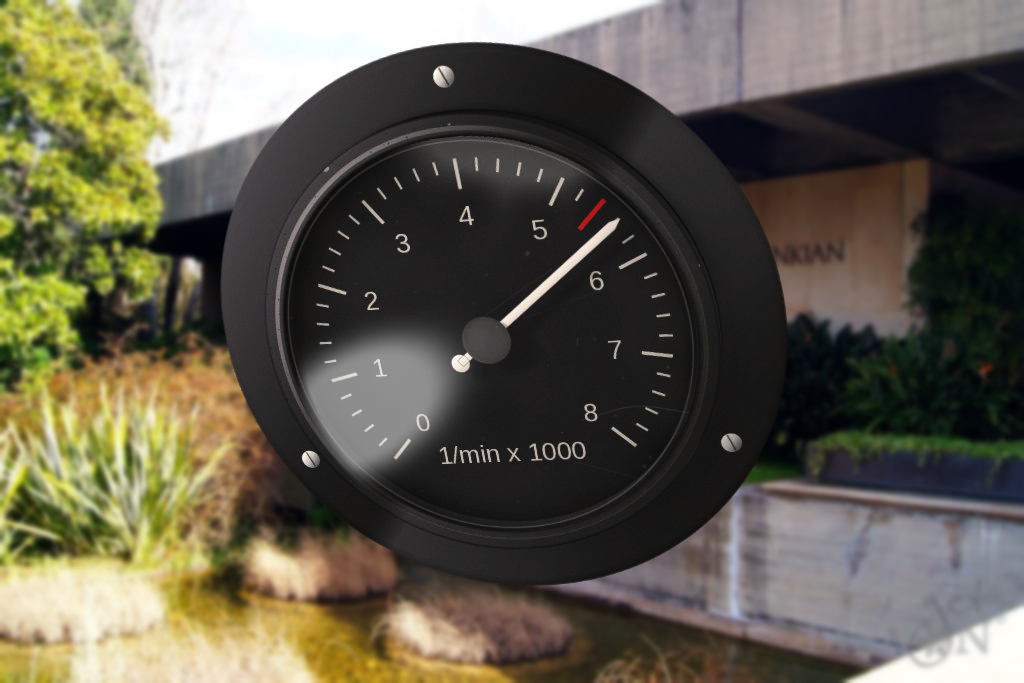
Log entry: 5600rpm
